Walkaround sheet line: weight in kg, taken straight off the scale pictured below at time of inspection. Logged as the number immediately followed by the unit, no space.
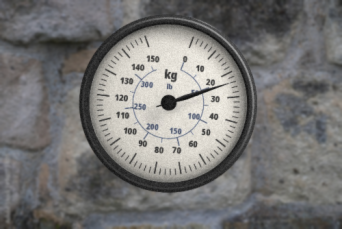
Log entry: 24kg
